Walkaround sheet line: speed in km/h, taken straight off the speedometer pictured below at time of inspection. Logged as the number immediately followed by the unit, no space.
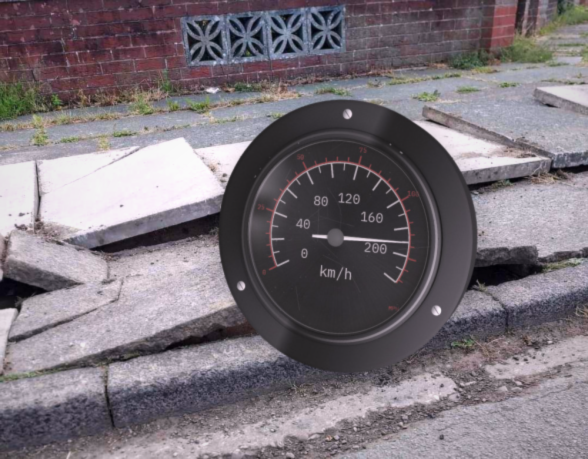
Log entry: 190km/h
